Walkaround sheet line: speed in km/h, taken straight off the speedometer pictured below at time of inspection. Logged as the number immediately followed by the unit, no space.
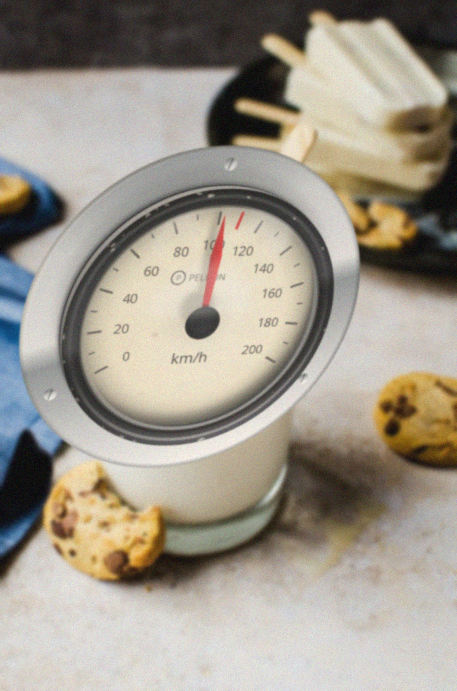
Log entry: 100km/h
